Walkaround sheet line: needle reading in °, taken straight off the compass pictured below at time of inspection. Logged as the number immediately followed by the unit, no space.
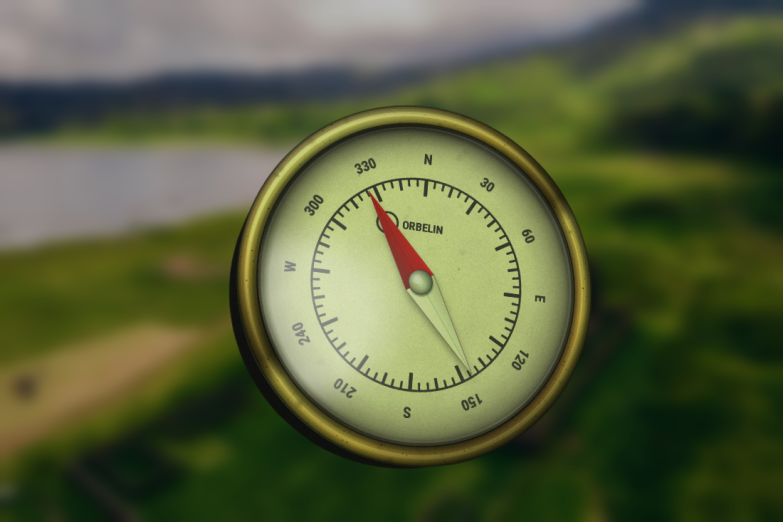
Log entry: 325°
